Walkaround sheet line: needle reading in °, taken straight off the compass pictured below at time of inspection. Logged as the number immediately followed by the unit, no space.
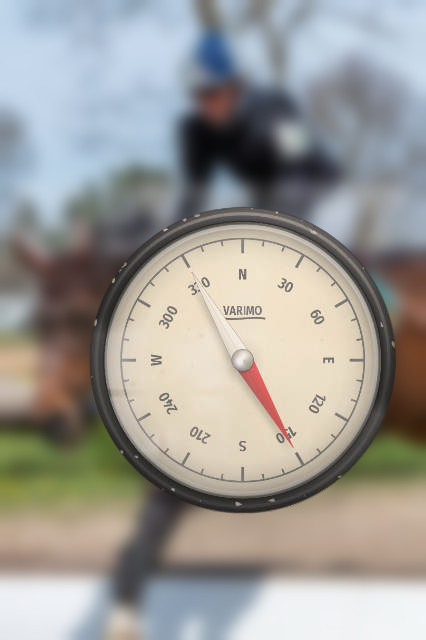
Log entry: 150°
